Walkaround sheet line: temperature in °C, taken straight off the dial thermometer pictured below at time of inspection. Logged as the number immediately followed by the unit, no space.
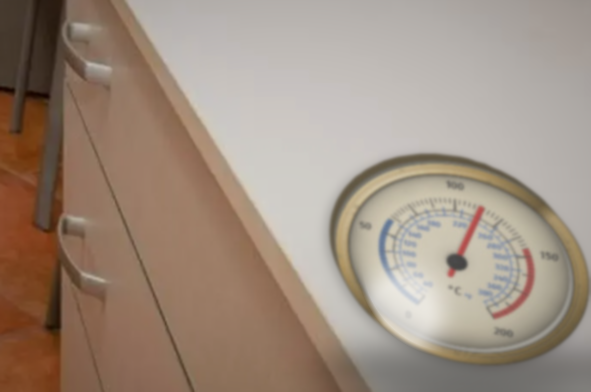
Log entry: 112.5°C
